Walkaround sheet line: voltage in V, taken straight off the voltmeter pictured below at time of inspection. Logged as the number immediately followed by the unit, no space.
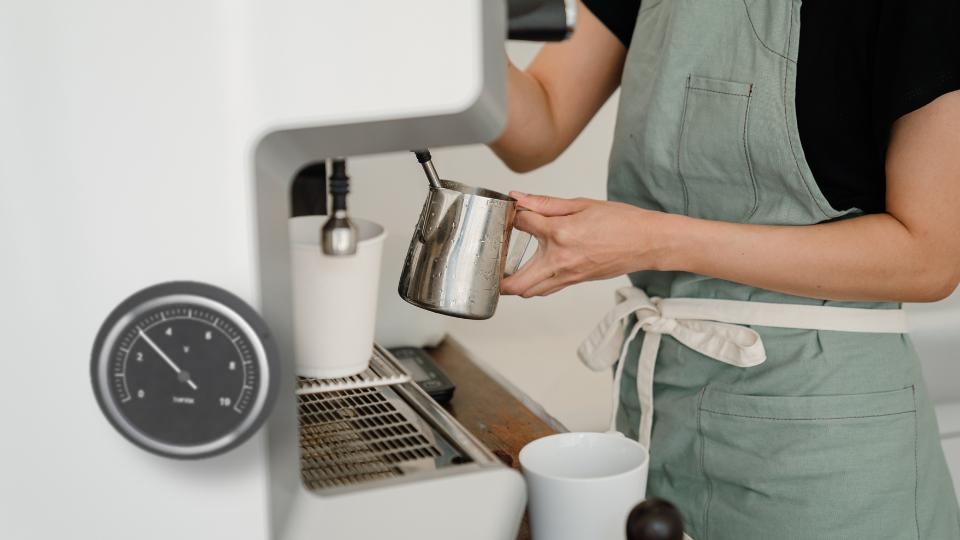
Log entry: 3V
